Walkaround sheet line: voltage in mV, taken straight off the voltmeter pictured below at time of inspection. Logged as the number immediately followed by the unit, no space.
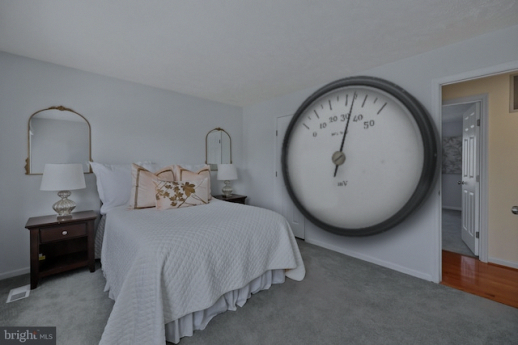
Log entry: 35mV
